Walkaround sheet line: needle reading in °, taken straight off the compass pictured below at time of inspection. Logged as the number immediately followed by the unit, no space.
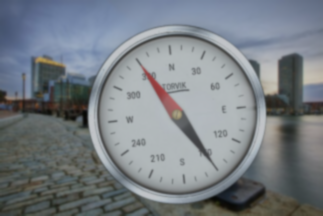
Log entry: 330°
